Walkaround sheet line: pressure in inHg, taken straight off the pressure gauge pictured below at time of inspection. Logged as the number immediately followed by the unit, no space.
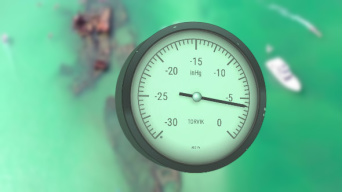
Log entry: -4inHg
